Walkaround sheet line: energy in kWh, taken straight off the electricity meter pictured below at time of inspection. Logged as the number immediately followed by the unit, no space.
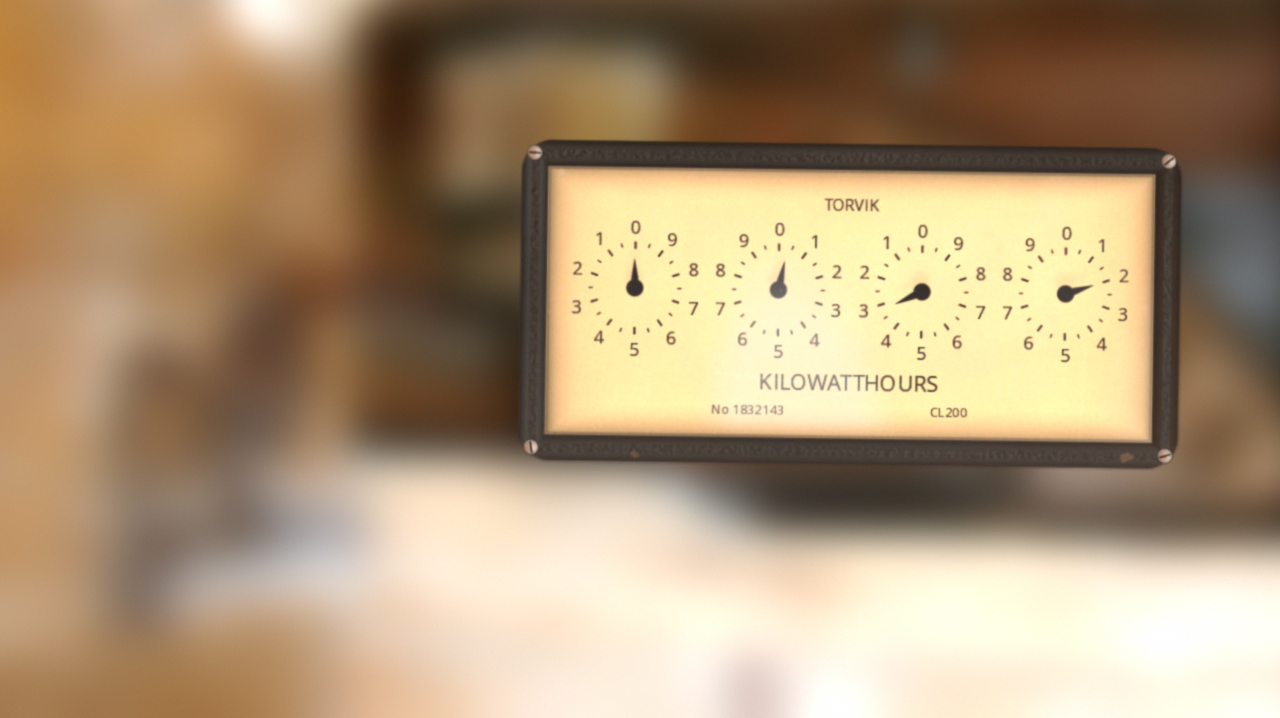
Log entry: 32kWh
